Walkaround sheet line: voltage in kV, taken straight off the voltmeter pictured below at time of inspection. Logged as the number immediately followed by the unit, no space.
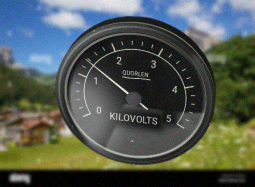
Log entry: 1.4kV
